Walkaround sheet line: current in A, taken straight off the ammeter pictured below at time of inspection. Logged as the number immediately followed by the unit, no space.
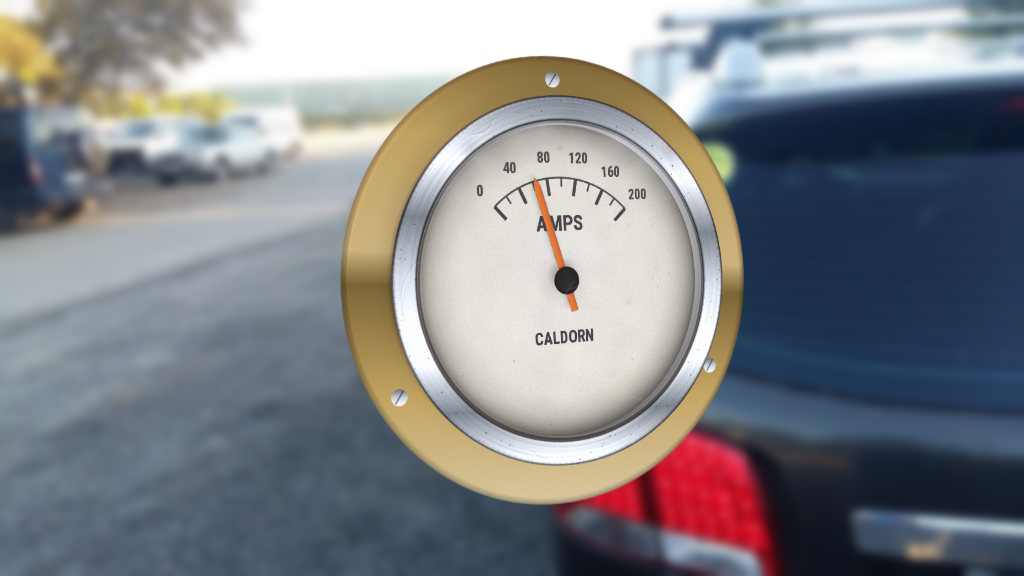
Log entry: 60A
